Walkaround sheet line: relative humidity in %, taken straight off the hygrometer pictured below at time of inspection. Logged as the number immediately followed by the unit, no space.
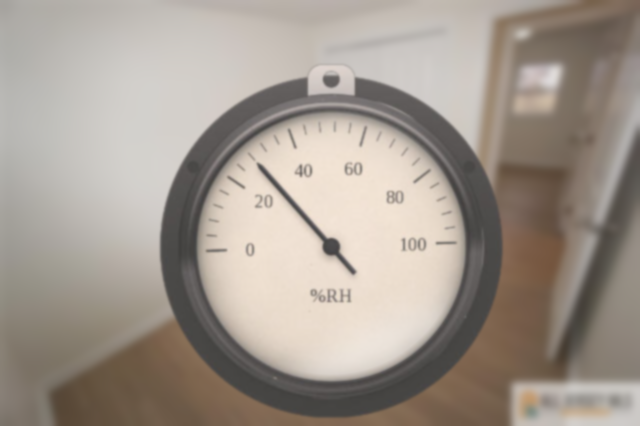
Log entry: 28%
